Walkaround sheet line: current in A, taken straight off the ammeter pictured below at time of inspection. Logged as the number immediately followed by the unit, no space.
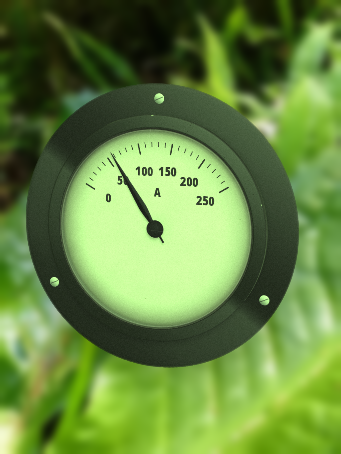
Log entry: 60A
